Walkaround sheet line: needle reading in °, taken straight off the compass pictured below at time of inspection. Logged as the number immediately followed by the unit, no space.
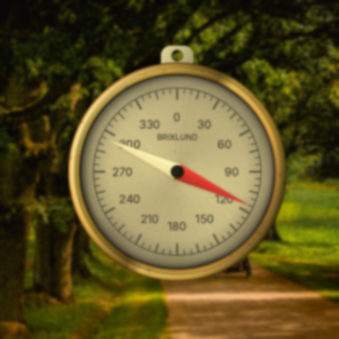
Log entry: 115°
